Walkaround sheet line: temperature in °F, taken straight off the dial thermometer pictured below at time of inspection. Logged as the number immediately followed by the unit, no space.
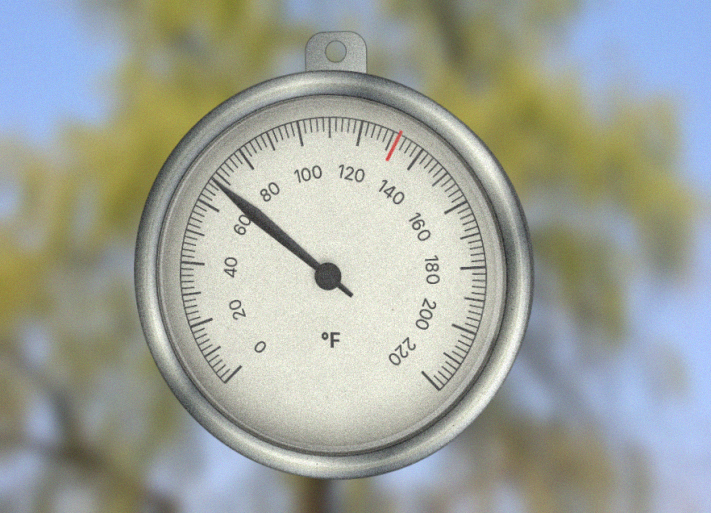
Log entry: 68°F
